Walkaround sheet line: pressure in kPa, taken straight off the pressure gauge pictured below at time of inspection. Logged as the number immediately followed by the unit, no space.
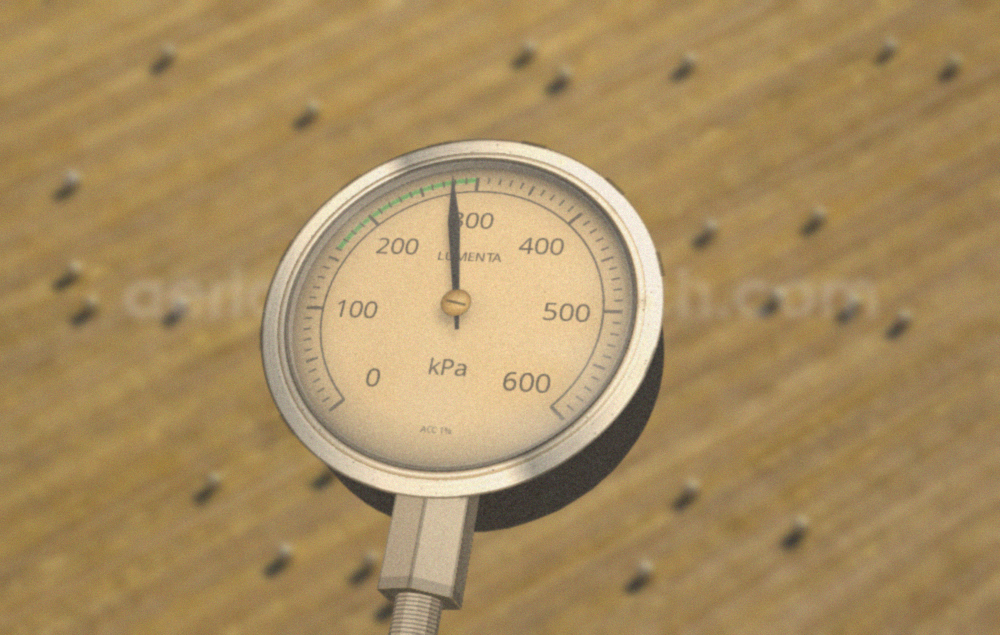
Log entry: 280kPa
